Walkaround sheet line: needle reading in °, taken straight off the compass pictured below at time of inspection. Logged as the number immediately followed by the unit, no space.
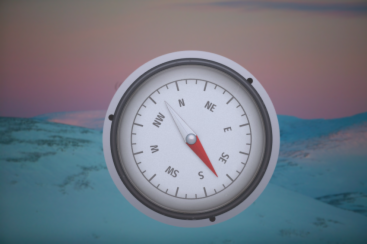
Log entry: 160°
